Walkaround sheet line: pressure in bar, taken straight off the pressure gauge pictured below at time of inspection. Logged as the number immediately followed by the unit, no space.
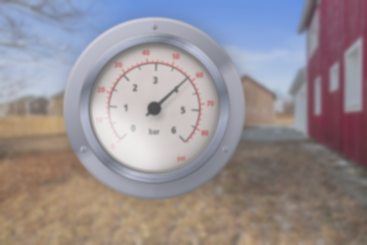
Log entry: 4bar
